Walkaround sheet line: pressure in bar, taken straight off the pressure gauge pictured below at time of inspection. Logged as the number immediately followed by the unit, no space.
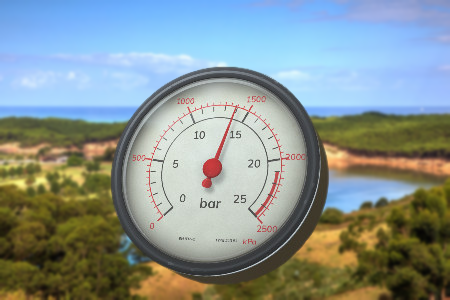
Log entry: 14bar
